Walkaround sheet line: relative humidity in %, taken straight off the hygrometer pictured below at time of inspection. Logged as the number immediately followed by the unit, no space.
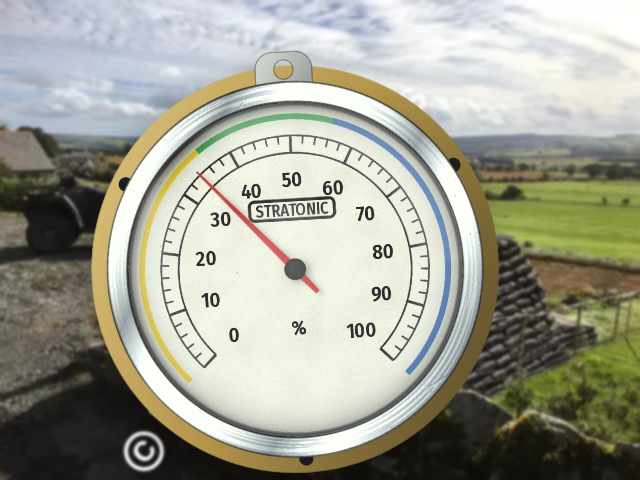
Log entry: 34%
